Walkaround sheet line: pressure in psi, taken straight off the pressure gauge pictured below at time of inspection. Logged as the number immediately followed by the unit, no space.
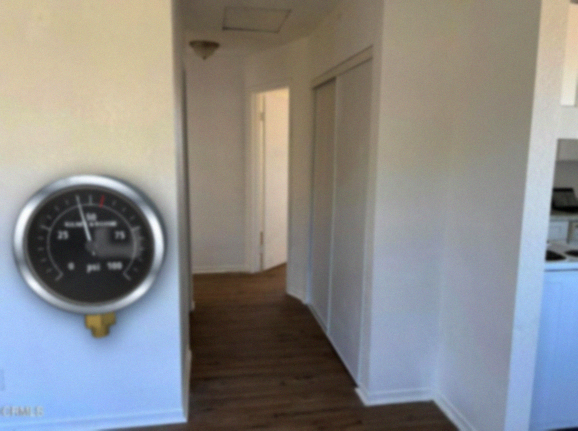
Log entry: 45psi
